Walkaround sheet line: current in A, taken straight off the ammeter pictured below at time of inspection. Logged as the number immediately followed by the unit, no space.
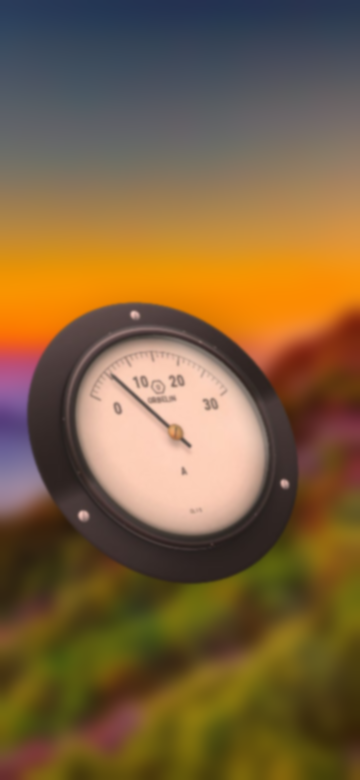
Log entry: 5A
